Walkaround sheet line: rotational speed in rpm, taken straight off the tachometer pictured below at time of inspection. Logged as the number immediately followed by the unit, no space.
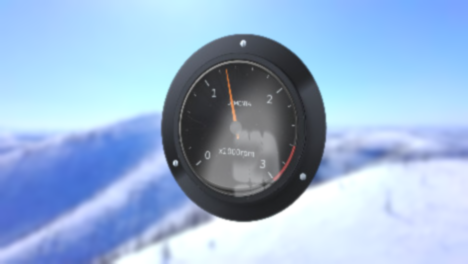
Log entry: 1300rpm
